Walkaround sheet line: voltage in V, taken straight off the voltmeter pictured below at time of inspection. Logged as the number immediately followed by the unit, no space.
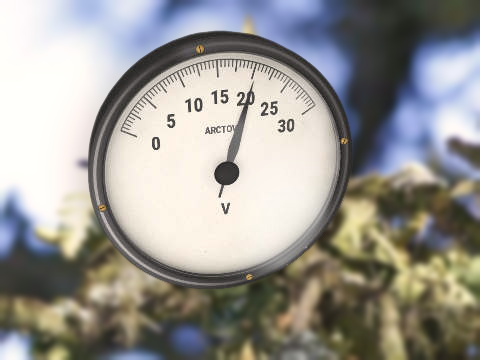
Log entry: 20V
